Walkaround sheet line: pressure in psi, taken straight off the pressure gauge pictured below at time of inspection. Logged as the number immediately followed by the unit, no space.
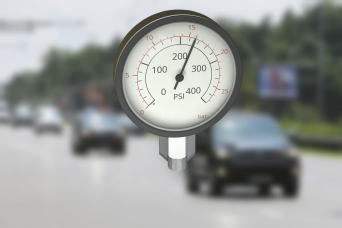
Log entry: 230psi
